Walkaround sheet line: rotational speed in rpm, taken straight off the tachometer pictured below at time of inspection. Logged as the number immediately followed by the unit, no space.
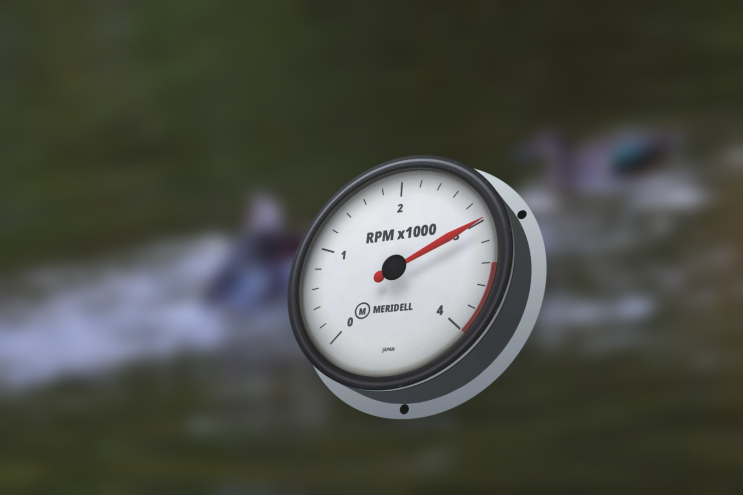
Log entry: 3000rpm
